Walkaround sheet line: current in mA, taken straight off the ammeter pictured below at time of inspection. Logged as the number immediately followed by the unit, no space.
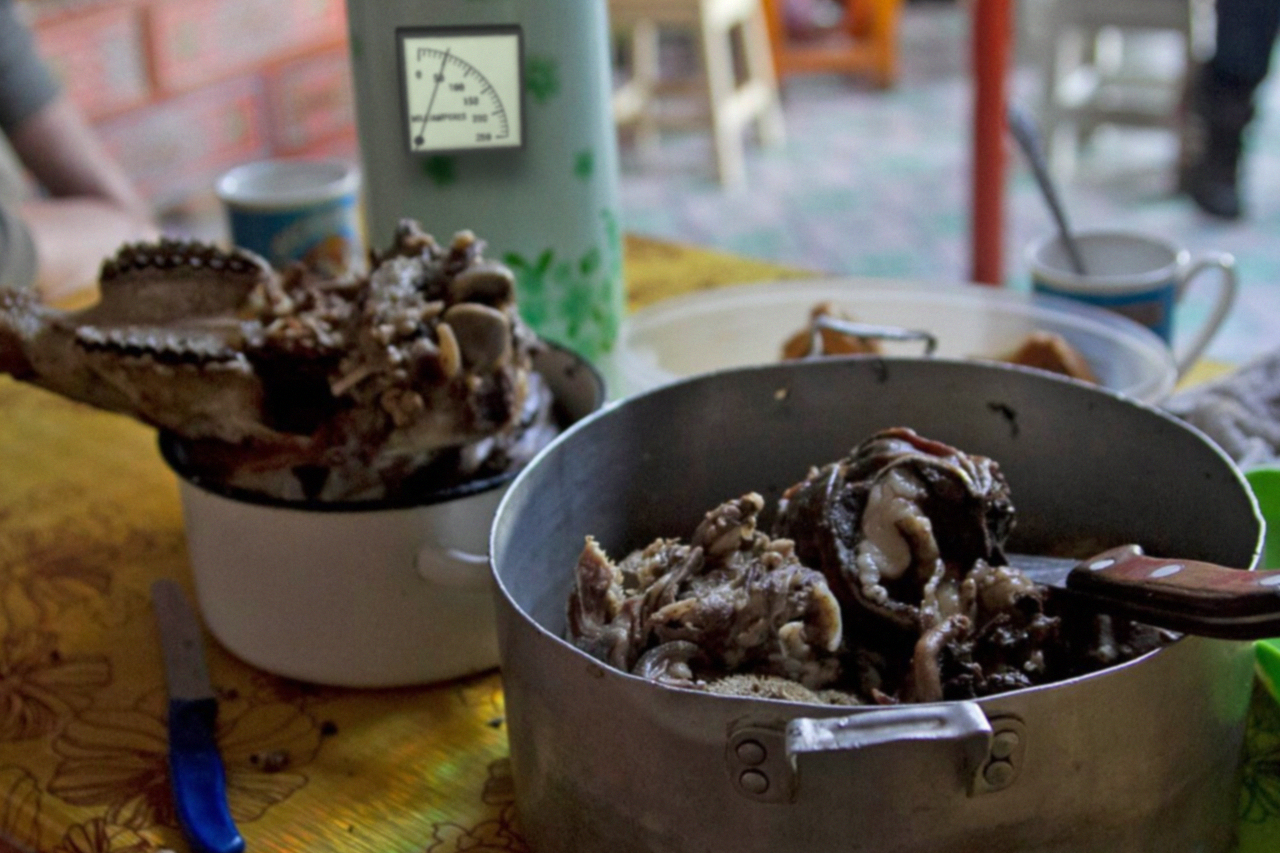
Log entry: 50mA
